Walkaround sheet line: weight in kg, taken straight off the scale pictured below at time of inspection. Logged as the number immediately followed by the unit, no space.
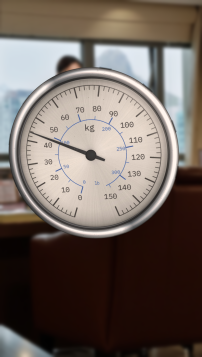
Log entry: 44kg
